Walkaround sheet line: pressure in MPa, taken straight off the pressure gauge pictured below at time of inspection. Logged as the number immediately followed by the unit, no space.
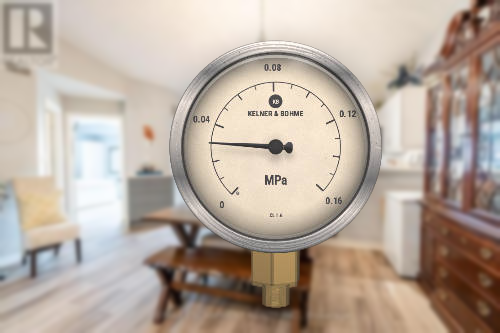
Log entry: 0.03MPa
